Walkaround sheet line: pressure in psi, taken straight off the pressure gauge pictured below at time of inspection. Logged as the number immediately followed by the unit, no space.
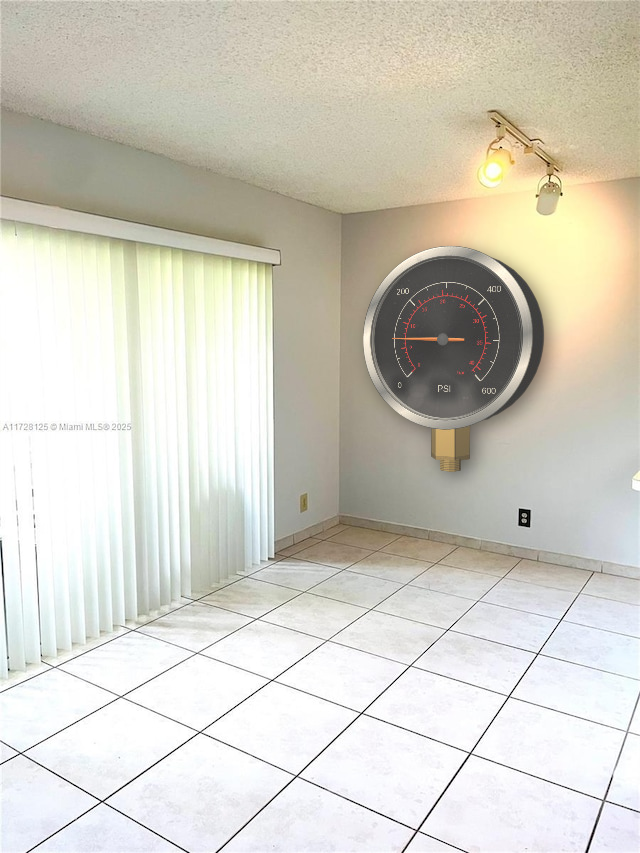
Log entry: 100psi
